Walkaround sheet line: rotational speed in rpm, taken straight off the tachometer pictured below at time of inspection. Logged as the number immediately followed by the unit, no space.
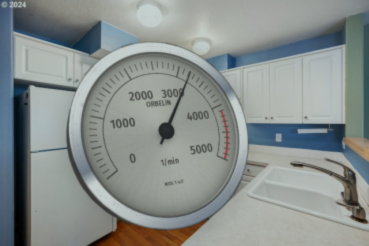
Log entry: 3200rpm
